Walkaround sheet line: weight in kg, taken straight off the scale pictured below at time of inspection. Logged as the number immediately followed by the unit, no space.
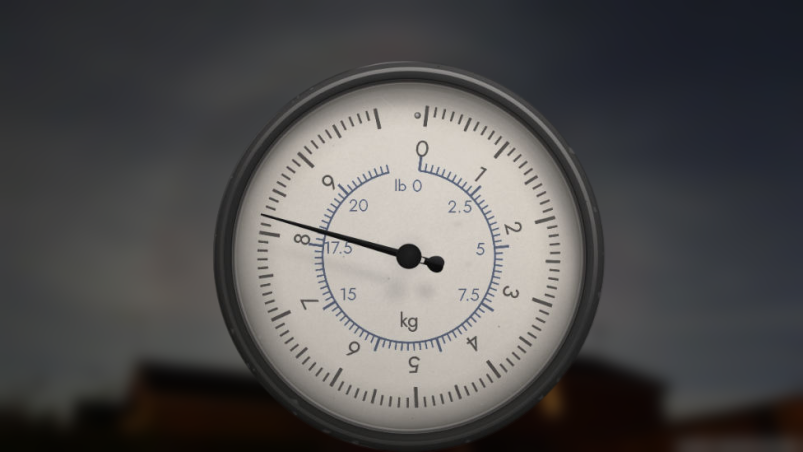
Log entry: 8.2kg
